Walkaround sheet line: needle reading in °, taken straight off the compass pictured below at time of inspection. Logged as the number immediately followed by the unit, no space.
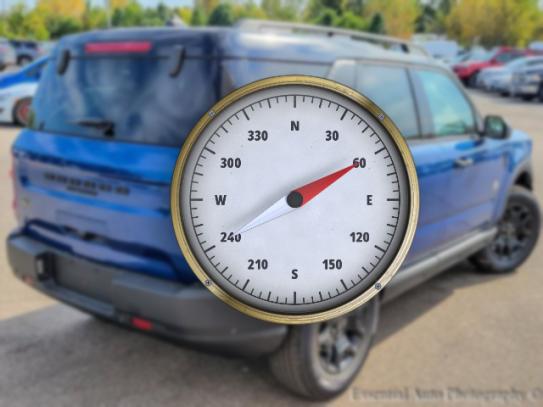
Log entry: 60°
